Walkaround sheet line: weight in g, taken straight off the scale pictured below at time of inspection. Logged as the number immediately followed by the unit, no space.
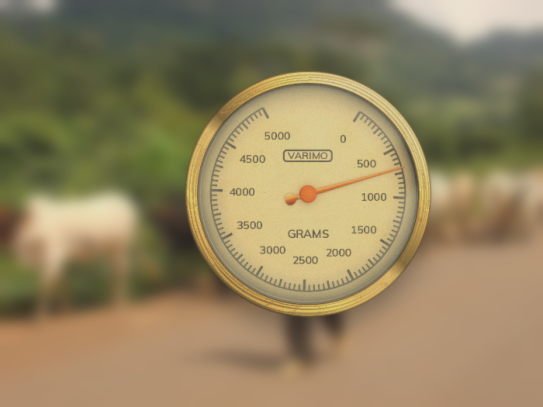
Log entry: 700g
